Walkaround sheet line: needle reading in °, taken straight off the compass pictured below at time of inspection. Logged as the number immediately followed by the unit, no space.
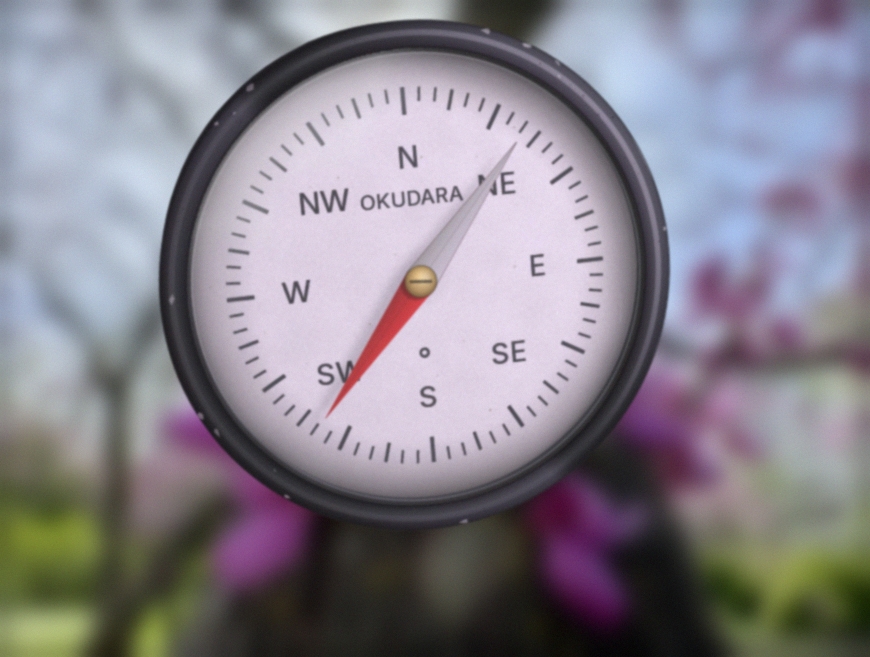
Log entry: 220°
